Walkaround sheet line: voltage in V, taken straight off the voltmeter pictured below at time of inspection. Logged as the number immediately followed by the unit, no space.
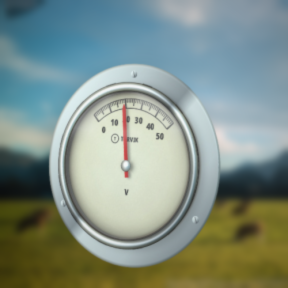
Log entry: 20V
